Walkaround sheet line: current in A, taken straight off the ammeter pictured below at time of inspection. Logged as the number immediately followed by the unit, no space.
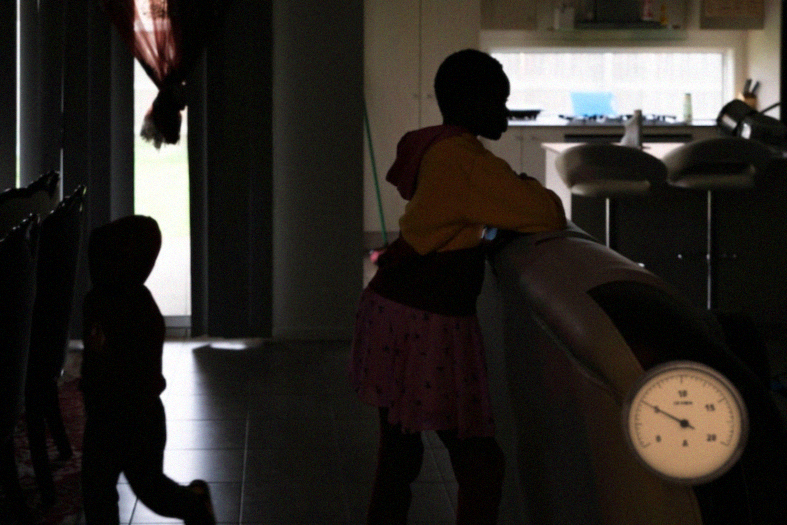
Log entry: 5A
